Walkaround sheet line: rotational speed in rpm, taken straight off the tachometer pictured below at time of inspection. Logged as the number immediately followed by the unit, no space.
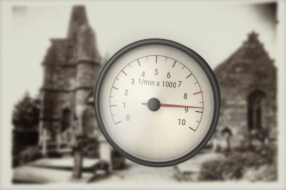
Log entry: 8750rpm
